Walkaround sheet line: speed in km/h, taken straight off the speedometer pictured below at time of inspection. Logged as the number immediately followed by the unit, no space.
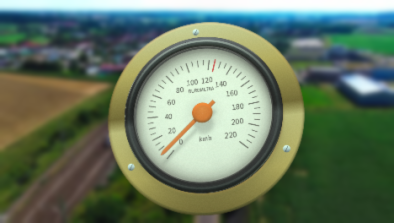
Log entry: 5km/h
